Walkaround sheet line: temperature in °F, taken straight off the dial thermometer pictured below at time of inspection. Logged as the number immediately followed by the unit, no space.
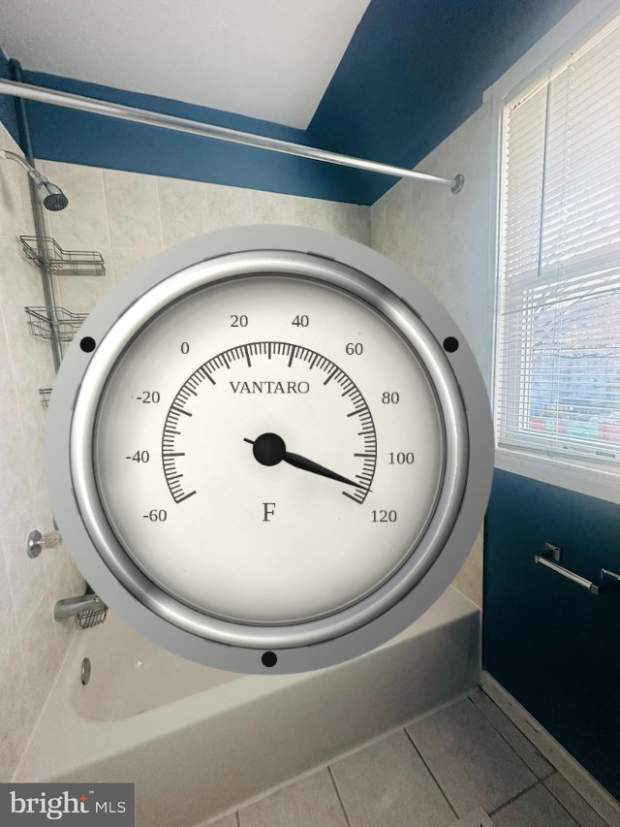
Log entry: 114°F
